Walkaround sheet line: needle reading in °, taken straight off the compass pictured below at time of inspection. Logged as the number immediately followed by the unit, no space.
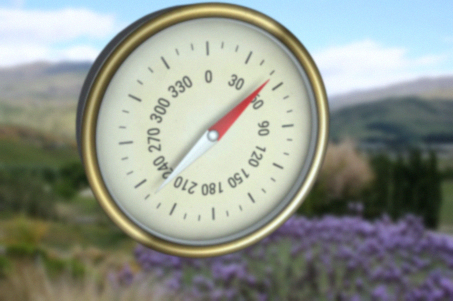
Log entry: 50°
